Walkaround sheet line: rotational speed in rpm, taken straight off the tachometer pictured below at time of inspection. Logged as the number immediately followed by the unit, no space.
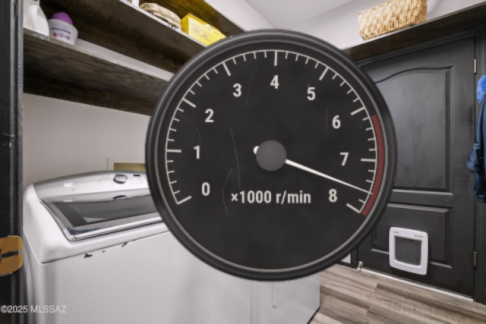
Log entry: 7600rpm
